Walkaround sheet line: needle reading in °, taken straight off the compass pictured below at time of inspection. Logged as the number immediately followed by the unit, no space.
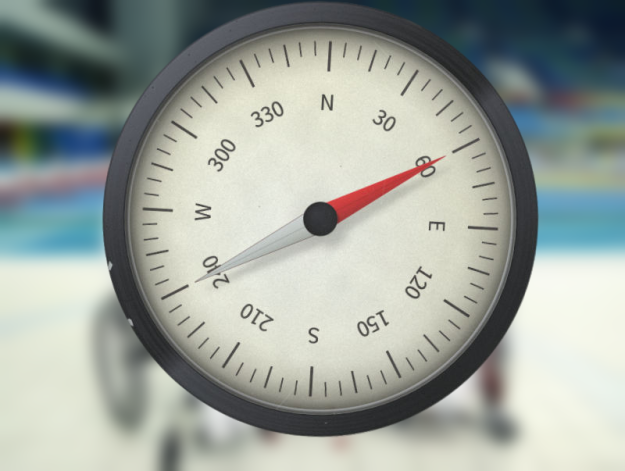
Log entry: 60°
